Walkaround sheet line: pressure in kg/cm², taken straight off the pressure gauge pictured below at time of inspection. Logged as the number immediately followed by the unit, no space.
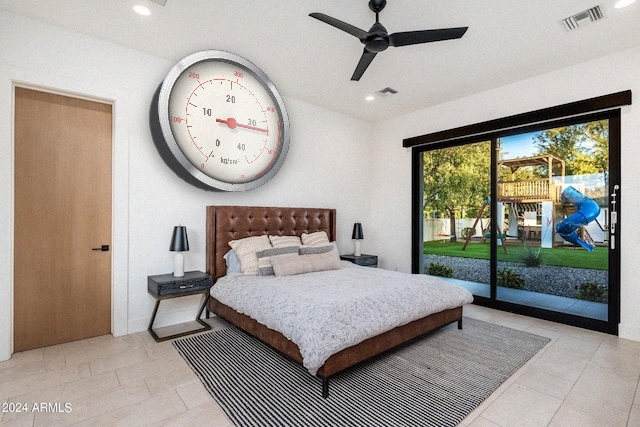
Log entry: 32kg/cm²
